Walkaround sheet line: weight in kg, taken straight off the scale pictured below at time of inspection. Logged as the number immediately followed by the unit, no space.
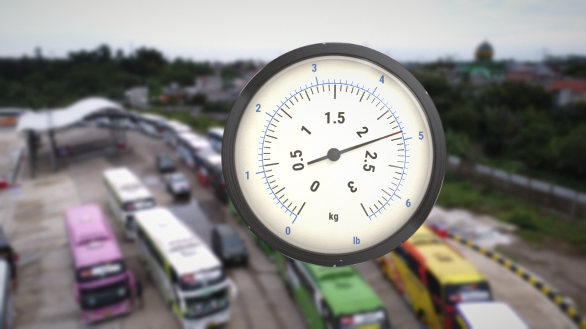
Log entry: 2.2kg
